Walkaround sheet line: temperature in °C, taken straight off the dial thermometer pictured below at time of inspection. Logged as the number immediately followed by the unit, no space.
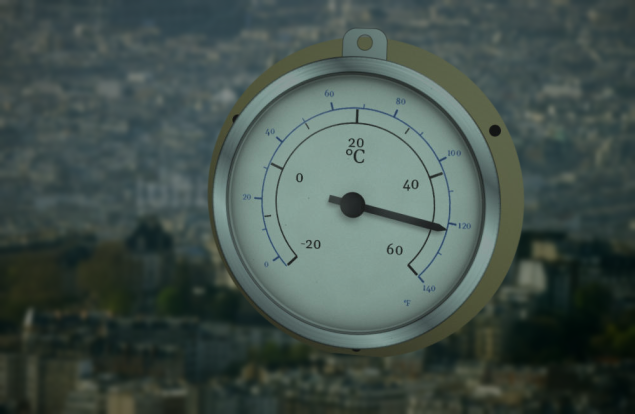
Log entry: 50°C
